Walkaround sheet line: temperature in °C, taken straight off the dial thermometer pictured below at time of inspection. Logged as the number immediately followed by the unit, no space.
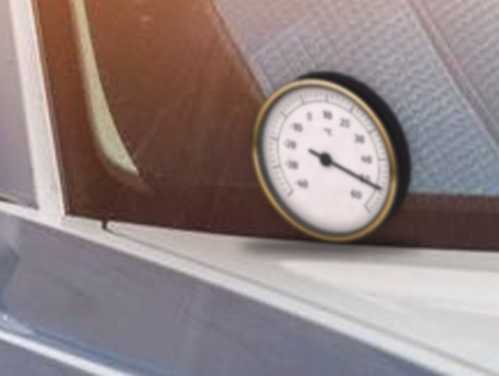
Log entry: 50°C
